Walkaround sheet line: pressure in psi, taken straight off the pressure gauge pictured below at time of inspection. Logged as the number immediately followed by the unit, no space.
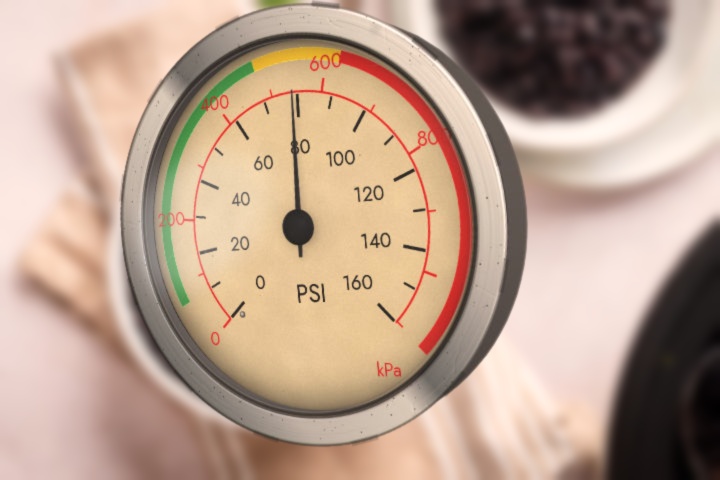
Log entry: 80psi
